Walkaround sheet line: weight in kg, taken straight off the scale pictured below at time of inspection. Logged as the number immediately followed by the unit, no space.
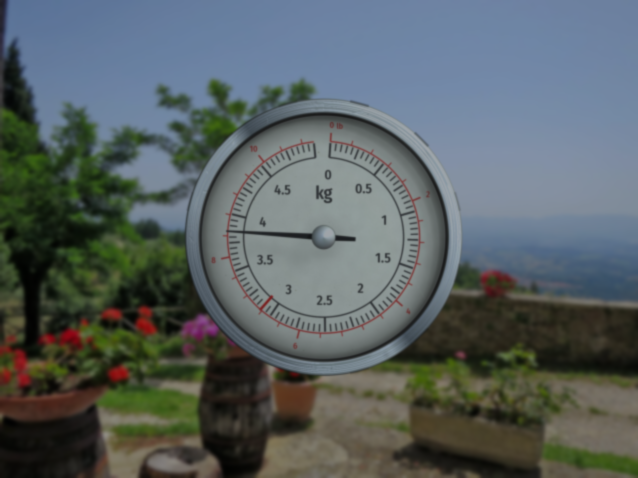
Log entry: 3.85kg
